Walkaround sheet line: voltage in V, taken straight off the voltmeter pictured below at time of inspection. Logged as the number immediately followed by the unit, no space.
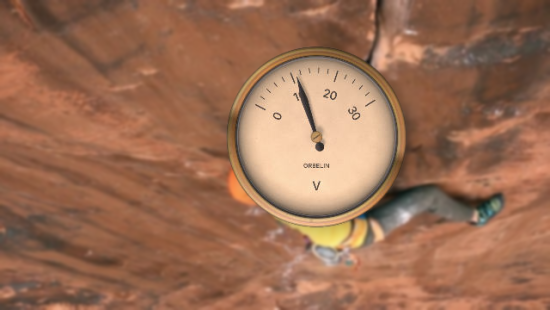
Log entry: 11V
